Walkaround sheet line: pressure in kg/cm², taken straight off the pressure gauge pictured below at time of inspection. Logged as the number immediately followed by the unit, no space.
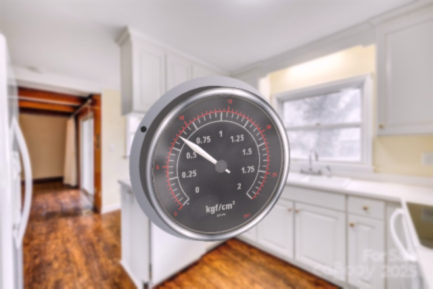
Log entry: 0.6kg/cm²
